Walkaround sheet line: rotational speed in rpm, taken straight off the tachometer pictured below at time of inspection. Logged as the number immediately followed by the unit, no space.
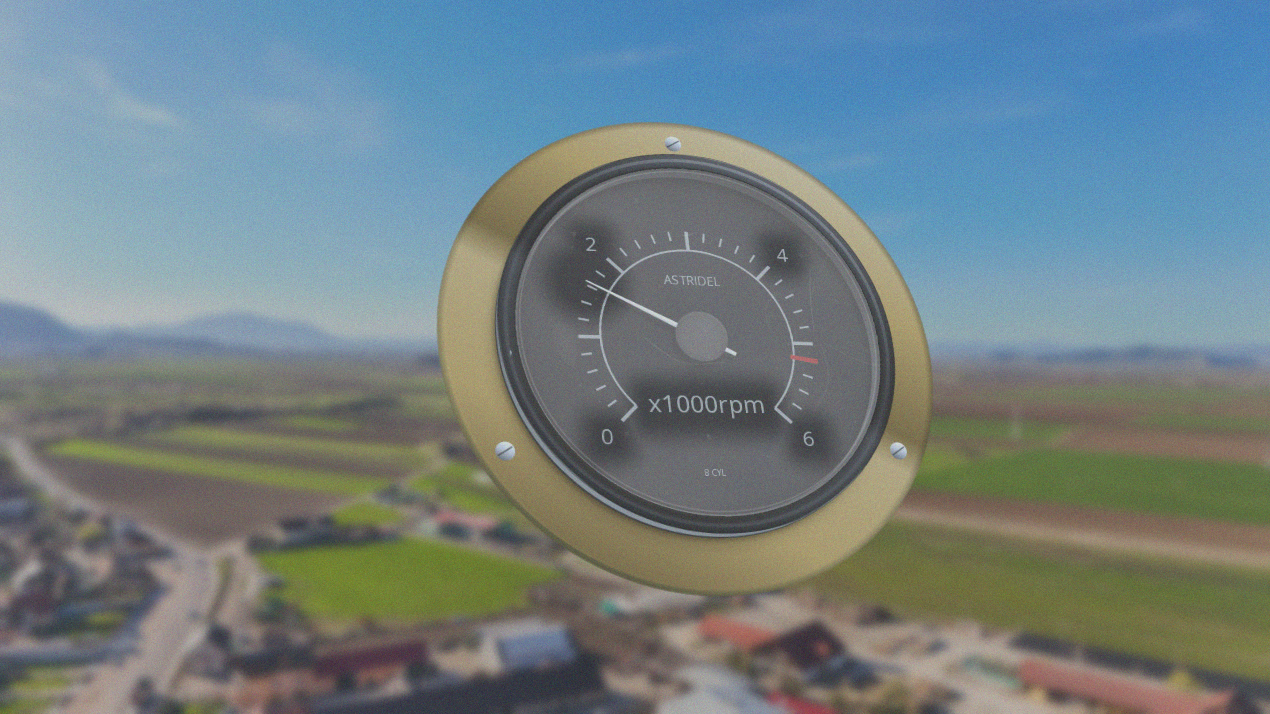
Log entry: 1600rpm
